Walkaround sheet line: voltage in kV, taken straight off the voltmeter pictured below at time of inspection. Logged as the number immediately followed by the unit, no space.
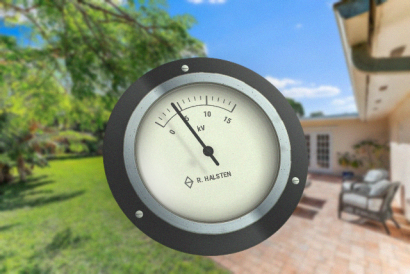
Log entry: 4kV
